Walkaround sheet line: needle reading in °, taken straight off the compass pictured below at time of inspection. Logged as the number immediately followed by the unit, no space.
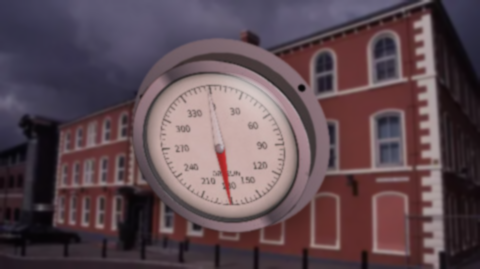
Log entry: 180°
